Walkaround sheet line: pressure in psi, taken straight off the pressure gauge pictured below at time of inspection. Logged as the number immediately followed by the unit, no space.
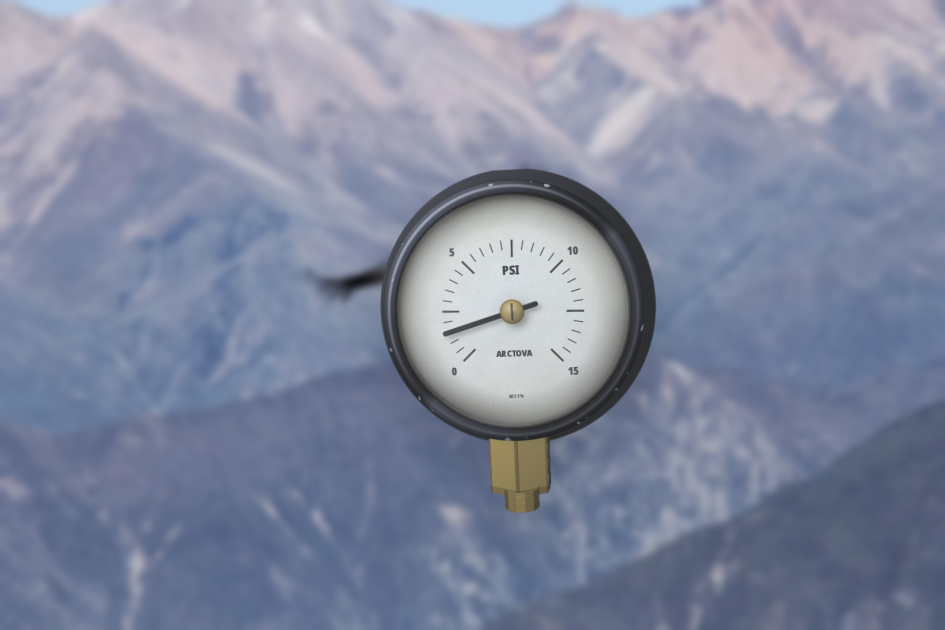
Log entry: 1.5psi
